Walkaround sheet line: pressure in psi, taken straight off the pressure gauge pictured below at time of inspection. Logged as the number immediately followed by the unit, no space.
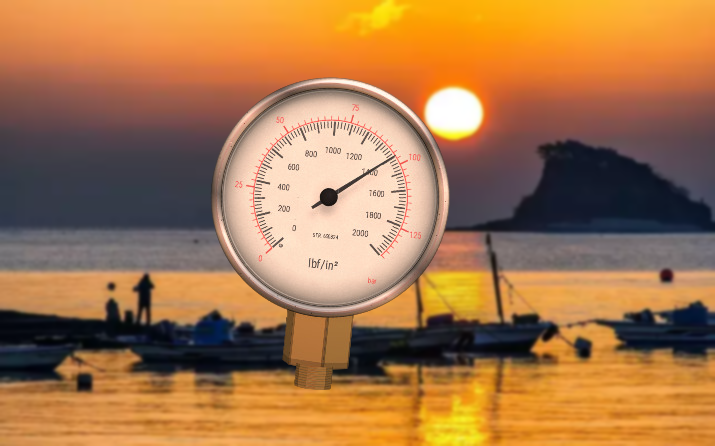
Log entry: 1400psi
